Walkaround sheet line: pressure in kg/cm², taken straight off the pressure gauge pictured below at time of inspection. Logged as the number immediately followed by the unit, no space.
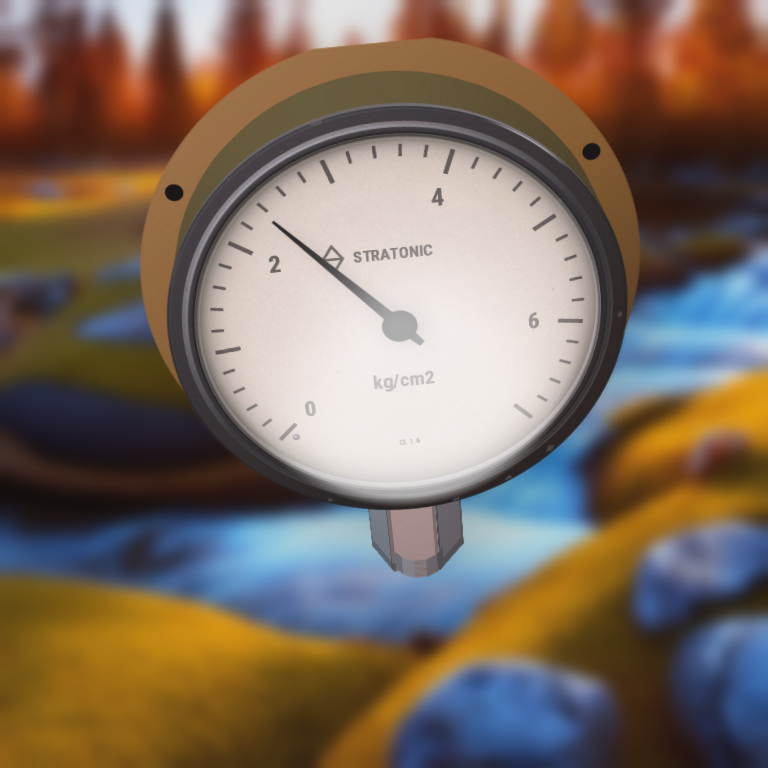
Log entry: 2.4kg/cm²
